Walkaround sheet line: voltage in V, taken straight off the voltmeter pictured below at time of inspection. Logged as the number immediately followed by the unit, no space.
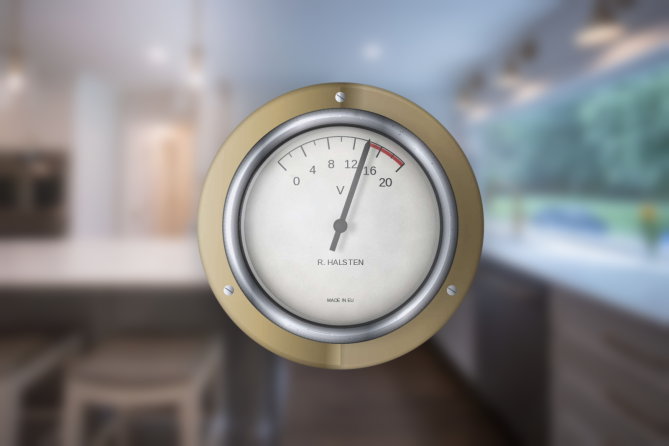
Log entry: 14V
